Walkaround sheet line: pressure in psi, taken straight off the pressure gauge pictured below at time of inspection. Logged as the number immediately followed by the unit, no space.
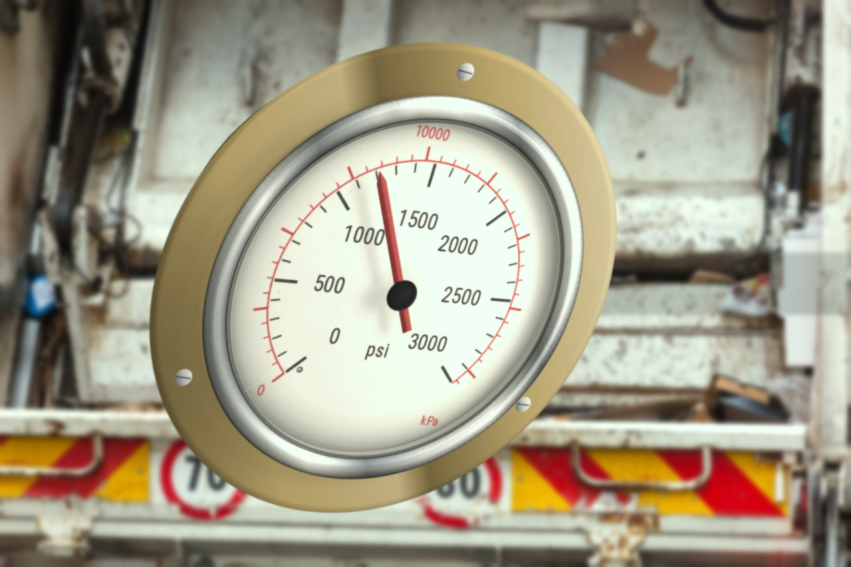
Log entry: 1200psi
